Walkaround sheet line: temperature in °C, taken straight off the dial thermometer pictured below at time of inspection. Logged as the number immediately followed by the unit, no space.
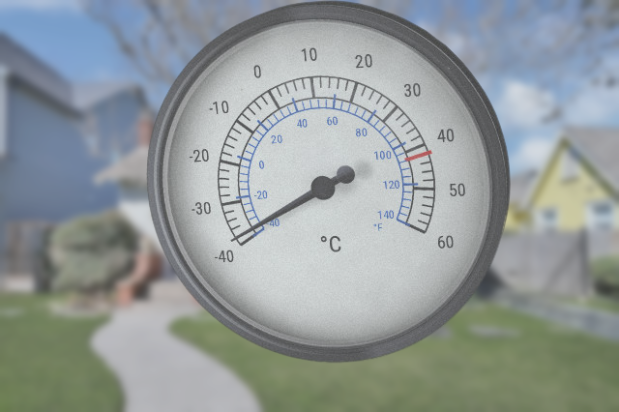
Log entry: -38°C
